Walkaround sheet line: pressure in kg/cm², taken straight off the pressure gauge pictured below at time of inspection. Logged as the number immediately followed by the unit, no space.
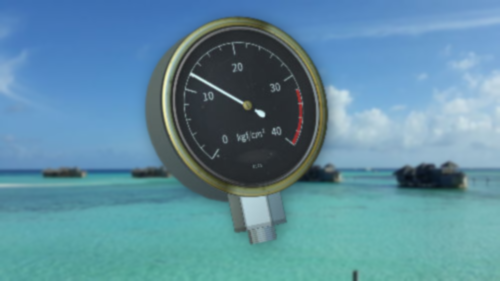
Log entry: 12kg/cm²
